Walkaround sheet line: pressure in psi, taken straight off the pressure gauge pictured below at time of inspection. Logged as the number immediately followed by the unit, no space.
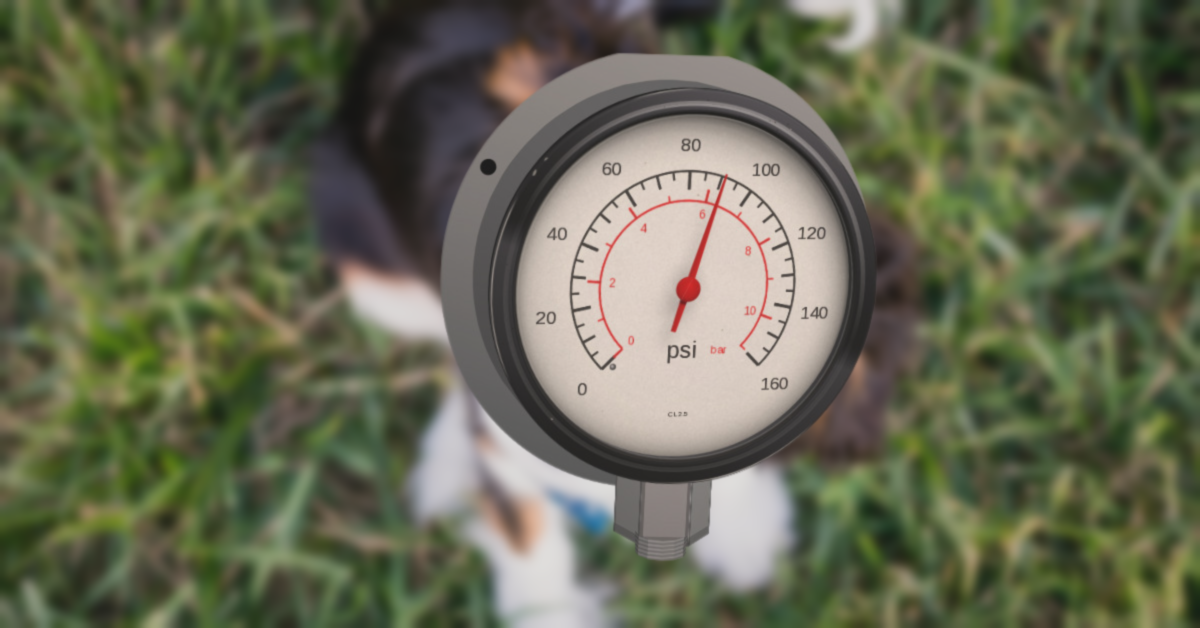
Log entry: 90psi
